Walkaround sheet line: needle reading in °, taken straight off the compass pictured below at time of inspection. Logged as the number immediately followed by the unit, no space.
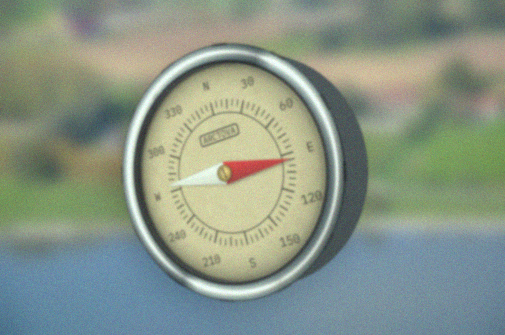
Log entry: 95°
